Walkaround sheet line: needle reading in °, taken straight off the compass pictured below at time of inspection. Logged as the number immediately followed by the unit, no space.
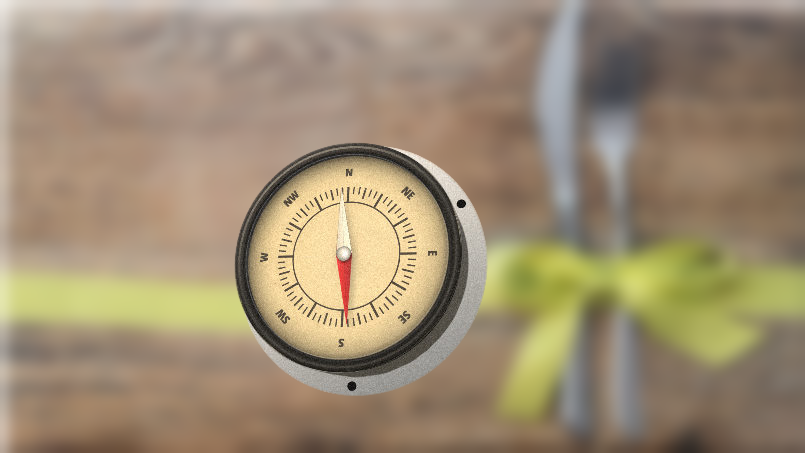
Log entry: 175°
